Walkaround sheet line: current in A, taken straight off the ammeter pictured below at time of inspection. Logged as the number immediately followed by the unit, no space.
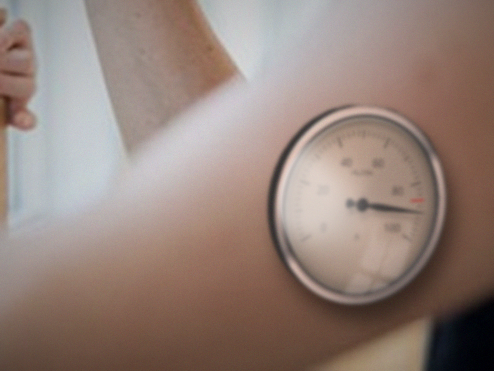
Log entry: 90A
